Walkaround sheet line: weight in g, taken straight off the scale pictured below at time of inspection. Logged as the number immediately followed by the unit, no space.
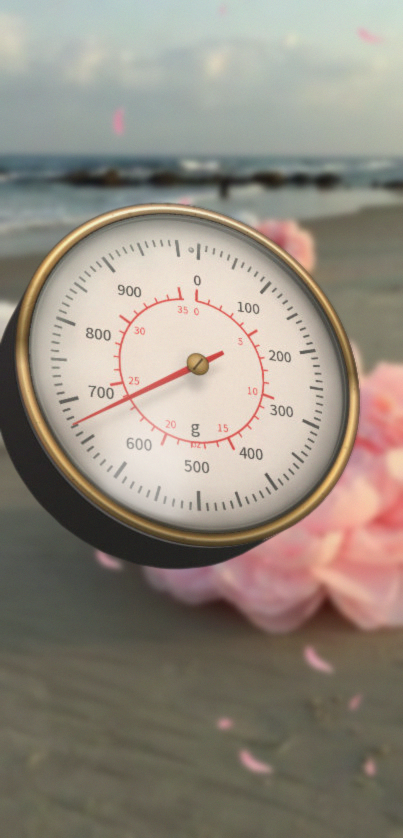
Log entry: 670g
